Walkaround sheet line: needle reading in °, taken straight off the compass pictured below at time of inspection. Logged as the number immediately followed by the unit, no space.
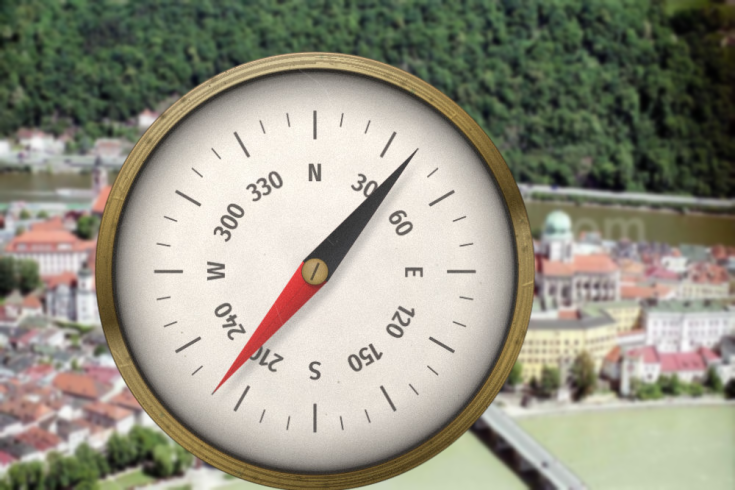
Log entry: 220°
